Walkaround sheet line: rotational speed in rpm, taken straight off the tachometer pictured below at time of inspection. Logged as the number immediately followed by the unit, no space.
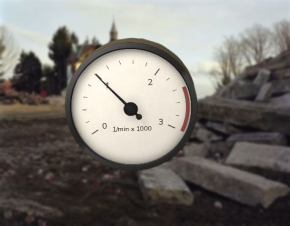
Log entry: 1000rpm
